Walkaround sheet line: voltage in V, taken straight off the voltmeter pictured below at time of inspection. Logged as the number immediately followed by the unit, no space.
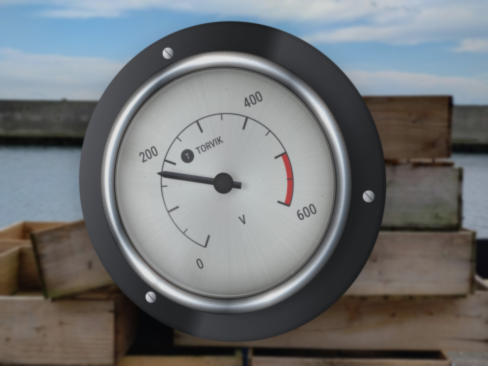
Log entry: 175V
